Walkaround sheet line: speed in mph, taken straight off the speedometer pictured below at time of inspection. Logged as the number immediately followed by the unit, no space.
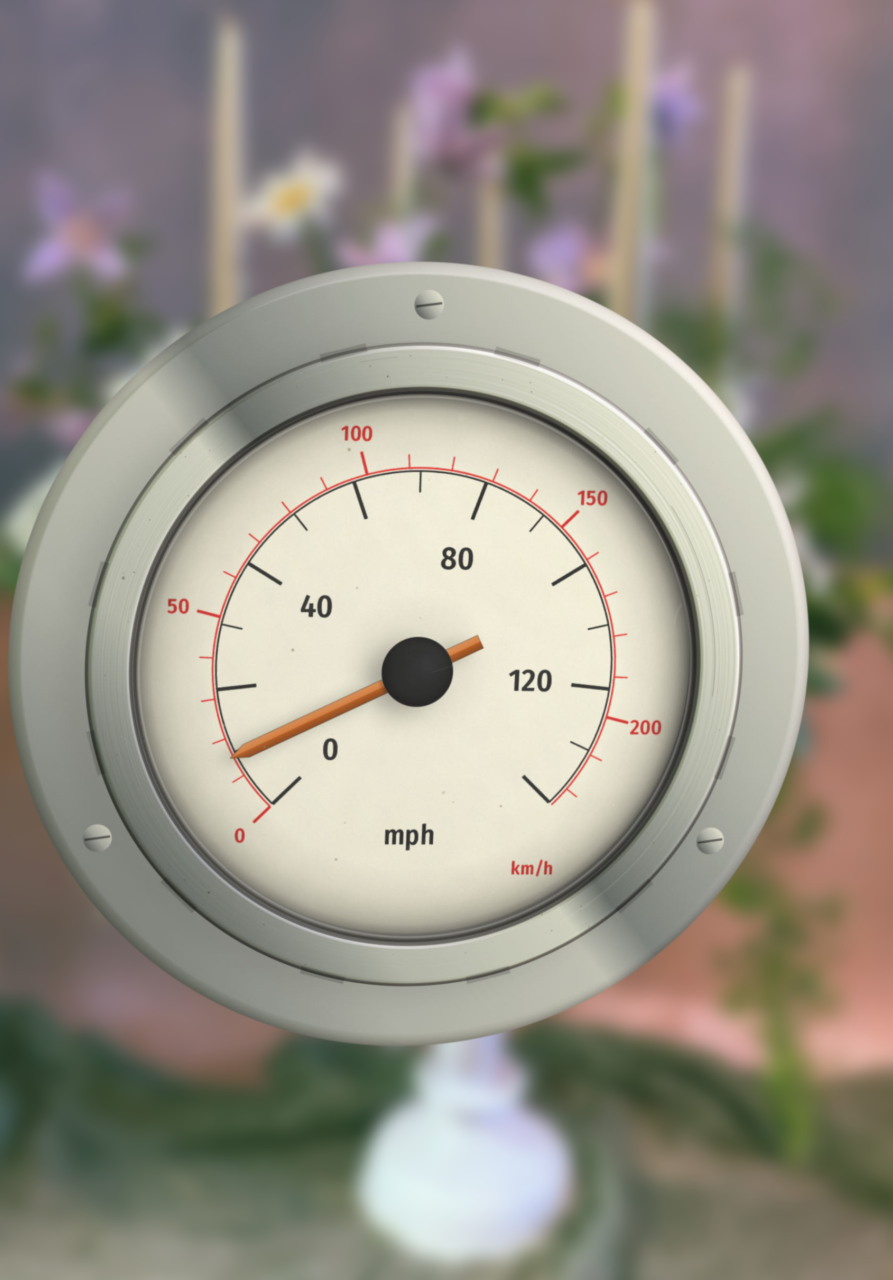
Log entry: 10mph
